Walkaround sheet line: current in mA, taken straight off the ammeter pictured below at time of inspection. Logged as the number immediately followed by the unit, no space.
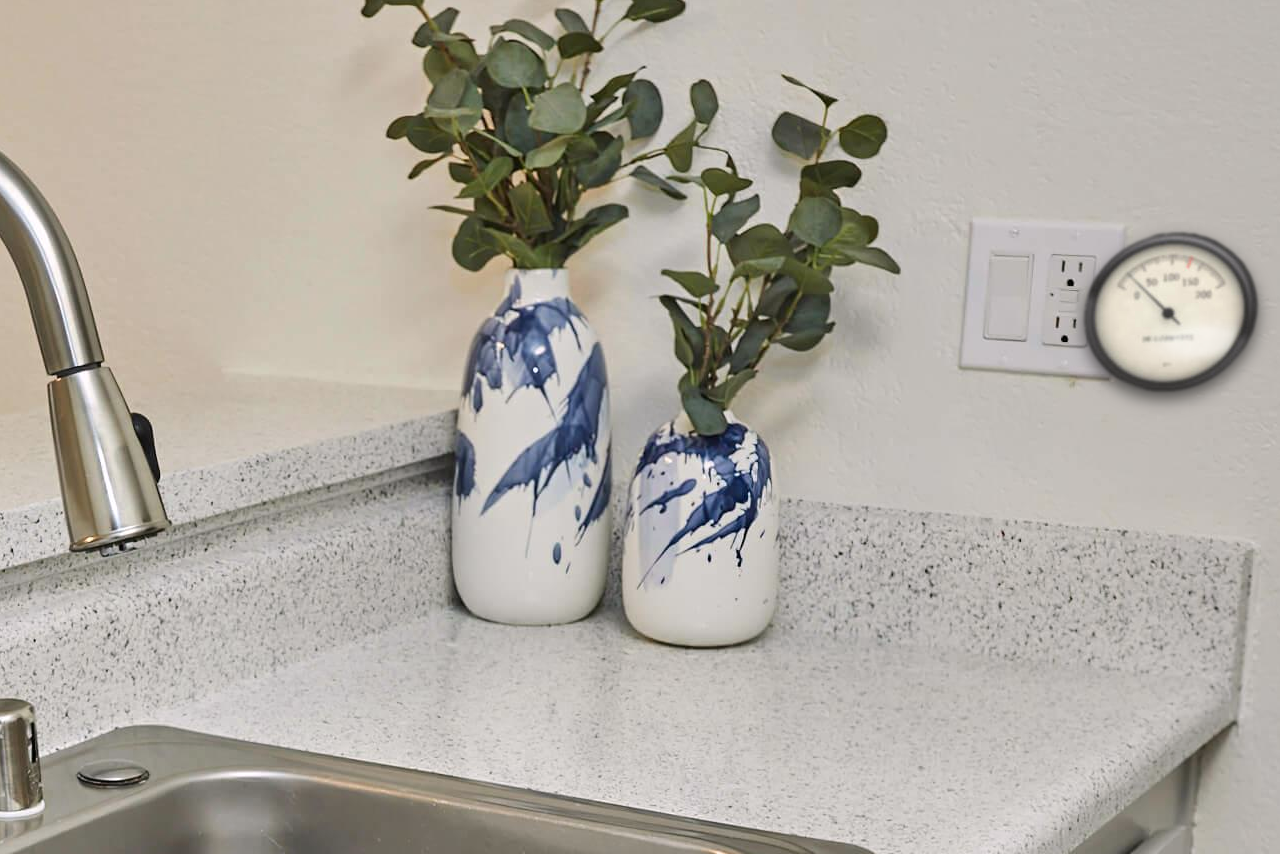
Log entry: 25mA
